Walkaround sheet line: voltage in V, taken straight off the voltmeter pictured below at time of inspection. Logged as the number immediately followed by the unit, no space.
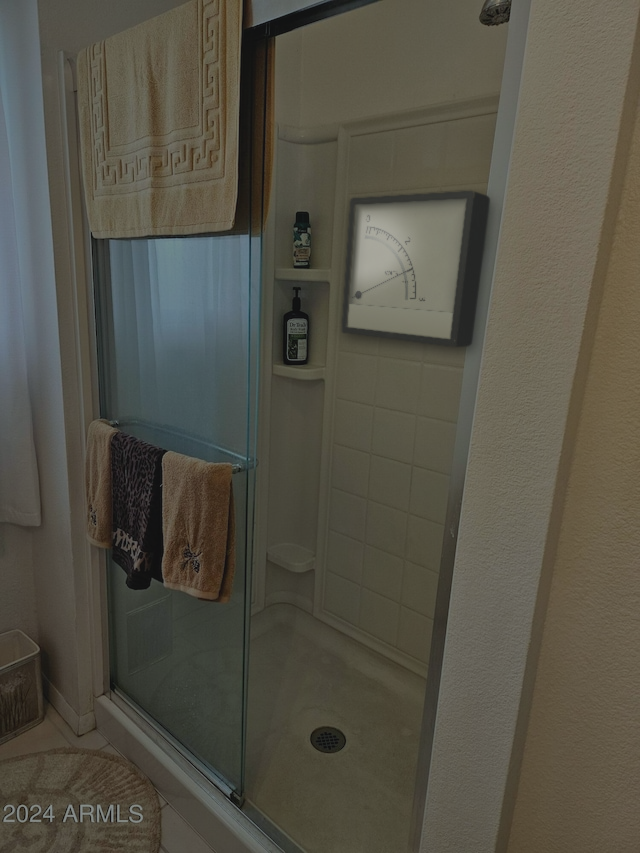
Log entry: 2.5V
